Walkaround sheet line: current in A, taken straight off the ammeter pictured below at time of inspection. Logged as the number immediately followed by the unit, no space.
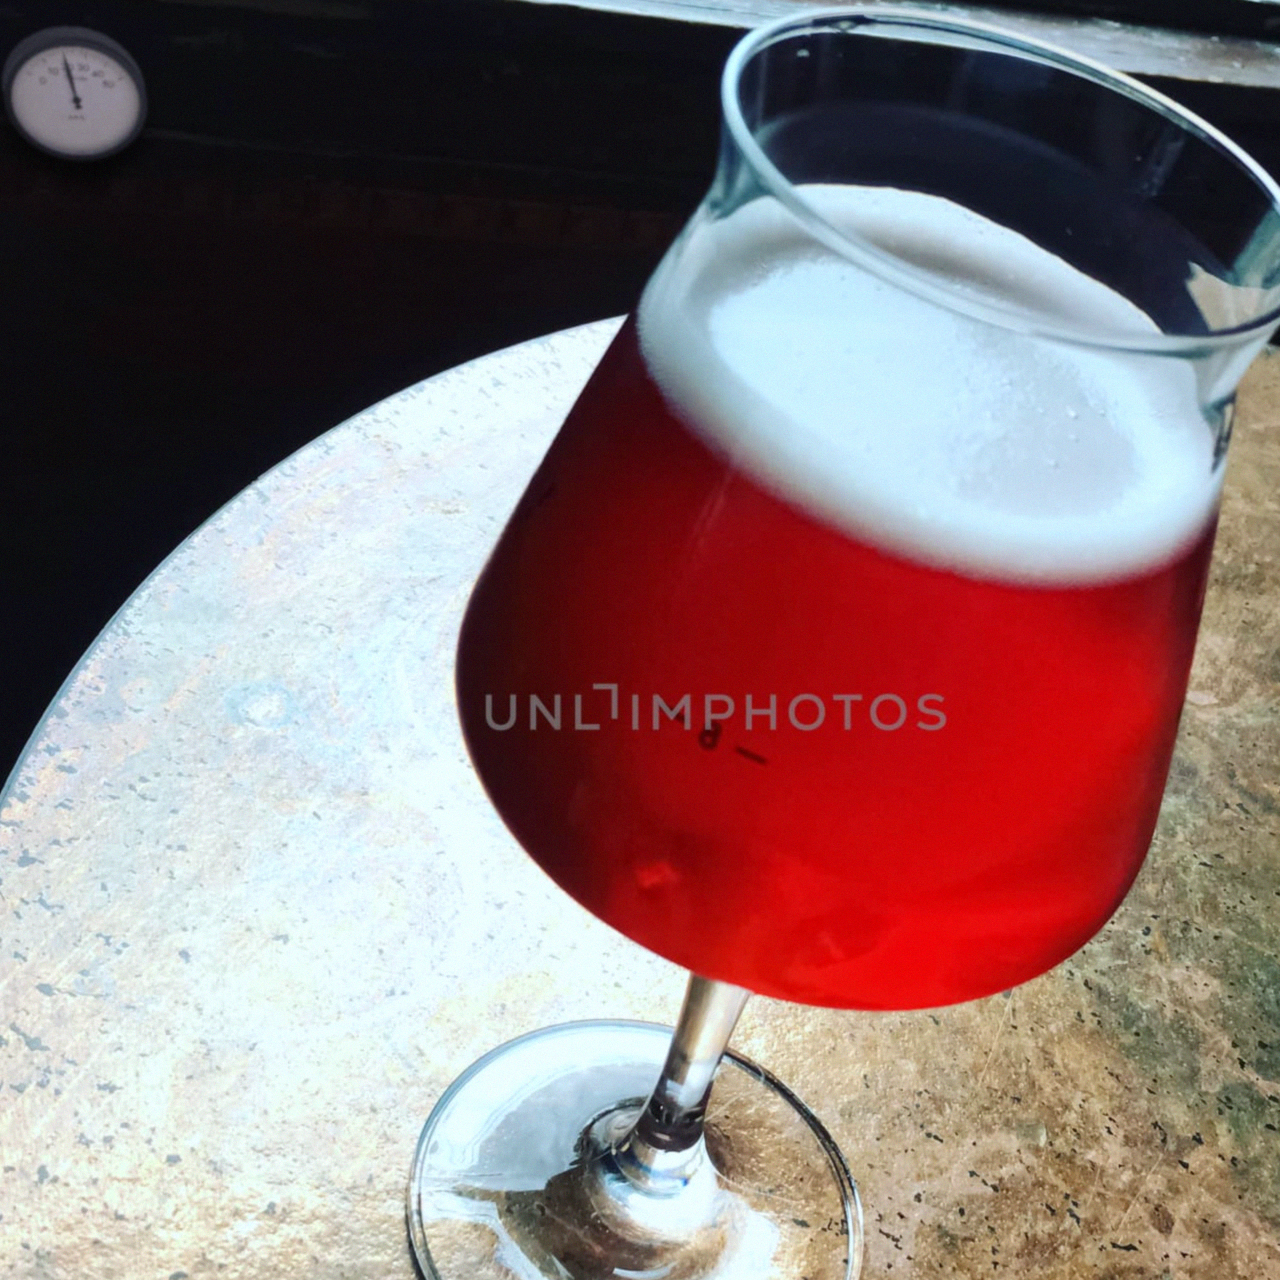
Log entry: 20A
